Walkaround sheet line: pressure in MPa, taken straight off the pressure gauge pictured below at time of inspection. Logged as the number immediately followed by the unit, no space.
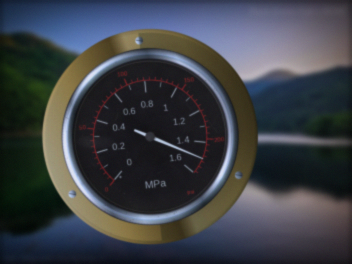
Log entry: 1.5MPa
